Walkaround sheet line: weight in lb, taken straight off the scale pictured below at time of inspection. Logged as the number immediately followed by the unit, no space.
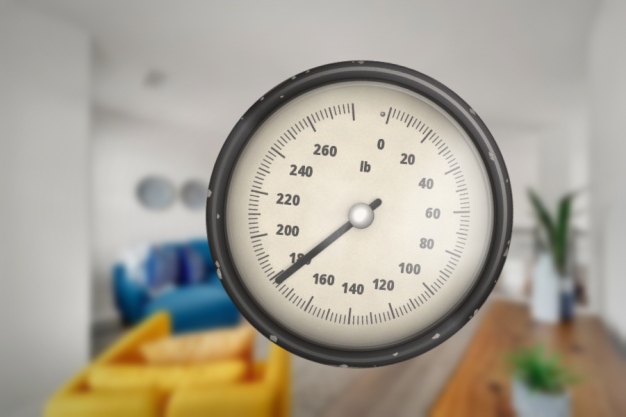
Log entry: 178lb
